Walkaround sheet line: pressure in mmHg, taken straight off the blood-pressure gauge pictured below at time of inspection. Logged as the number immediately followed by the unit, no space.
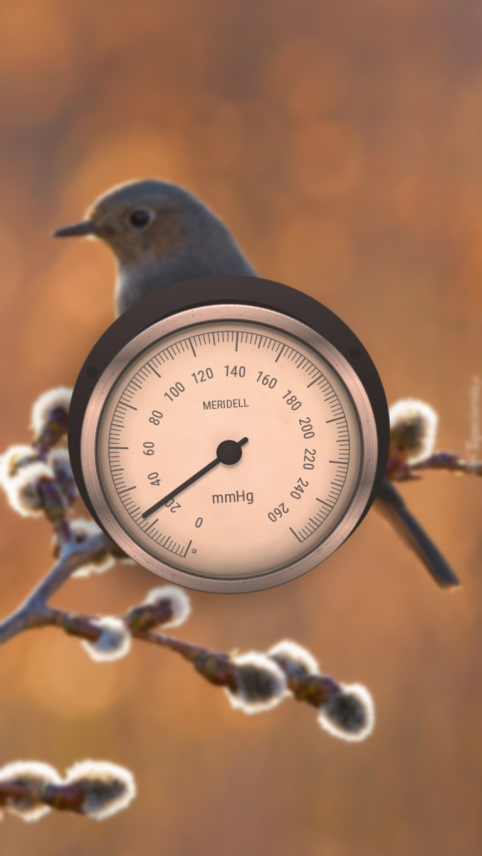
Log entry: 26mmHg
